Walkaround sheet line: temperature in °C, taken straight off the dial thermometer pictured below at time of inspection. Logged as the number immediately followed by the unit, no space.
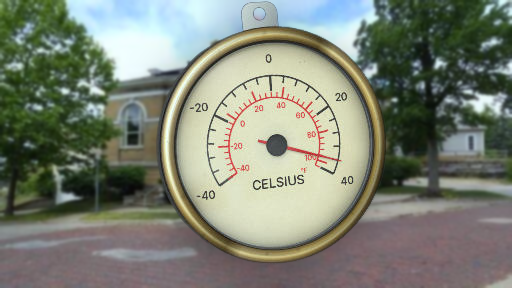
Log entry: 36°C
